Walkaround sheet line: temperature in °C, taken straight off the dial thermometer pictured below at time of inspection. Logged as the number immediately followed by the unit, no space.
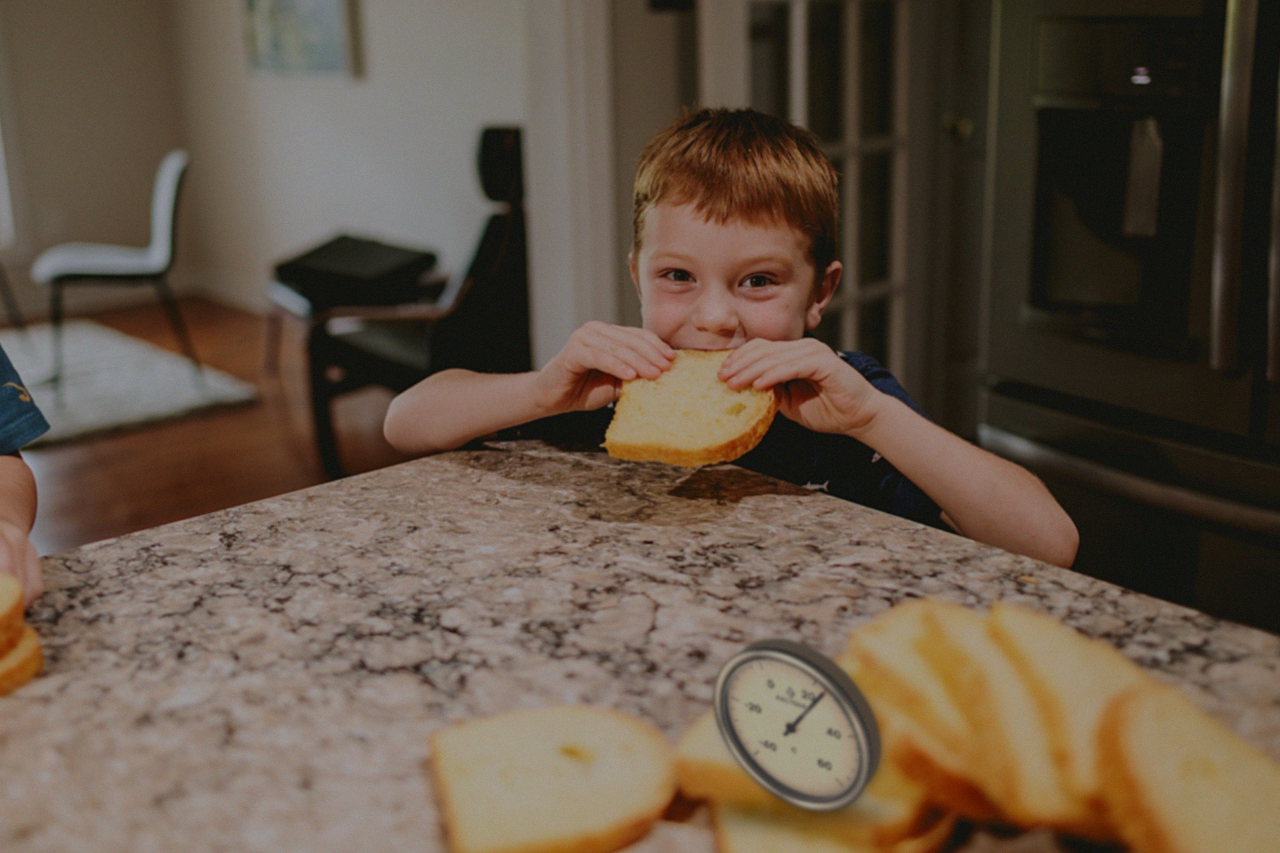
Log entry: 24°C
